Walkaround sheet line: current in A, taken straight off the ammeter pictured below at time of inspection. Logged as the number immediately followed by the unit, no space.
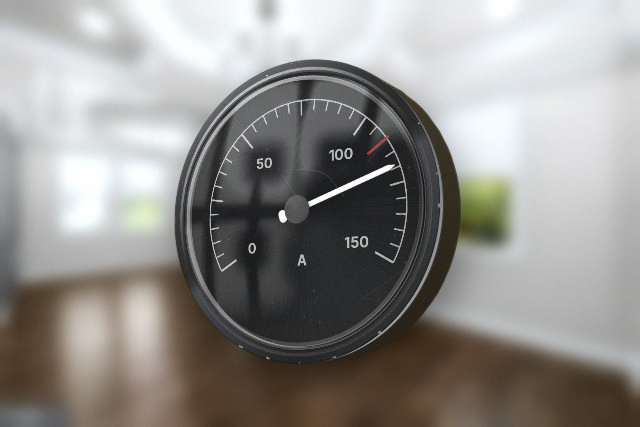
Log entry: 120A
